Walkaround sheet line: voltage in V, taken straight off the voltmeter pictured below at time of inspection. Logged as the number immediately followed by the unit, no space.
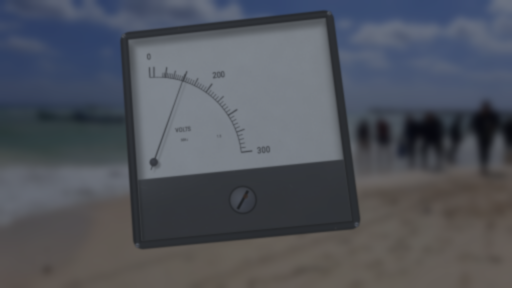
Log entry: 150V
